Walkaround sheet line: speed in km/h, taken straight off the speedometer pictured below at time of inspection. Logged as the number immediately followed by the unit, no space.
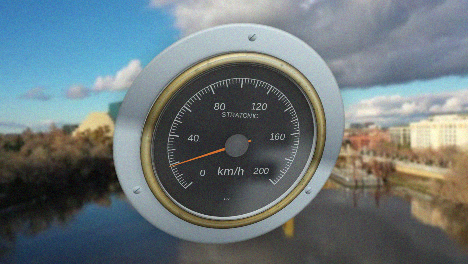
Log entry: 20km/h
